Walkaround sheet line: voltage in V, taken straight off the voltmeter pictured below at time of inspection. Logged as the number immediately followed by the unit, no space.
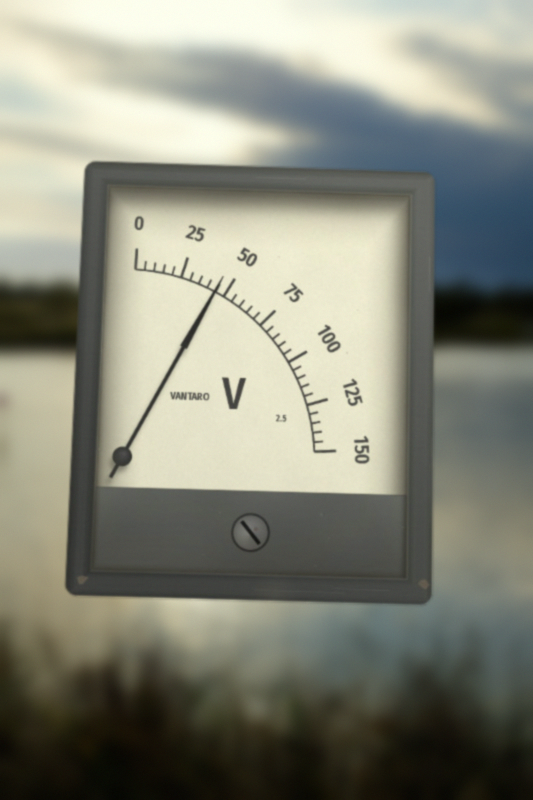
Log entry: 45V
